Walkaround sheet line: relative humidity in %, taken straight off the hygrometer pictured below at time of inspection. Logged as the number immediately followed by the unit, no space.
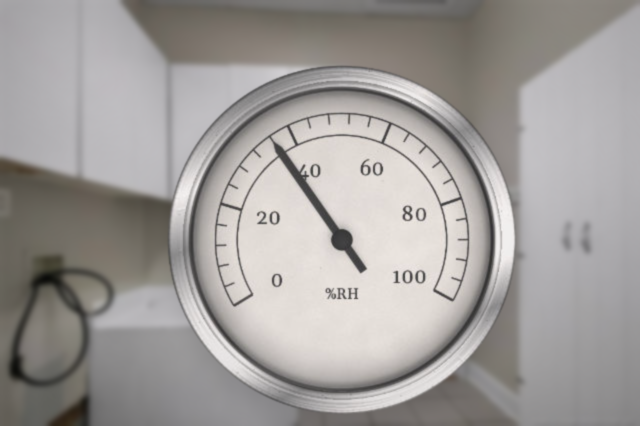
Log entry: 36%
